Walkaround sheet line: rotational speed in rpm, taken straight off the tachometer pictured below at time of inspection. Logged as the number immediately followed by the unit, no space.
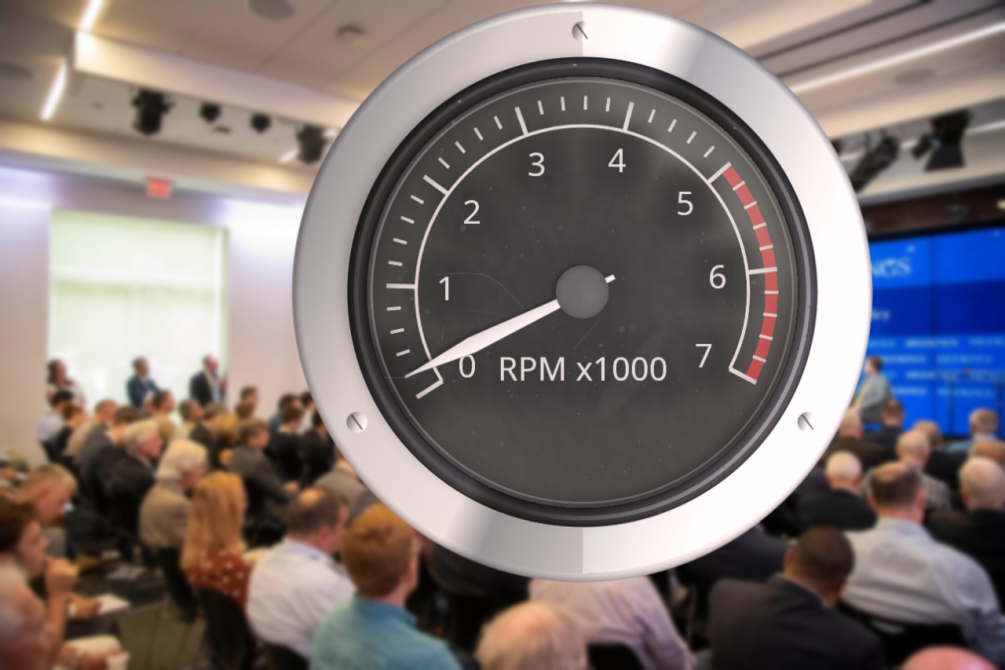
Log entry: 200rpm
